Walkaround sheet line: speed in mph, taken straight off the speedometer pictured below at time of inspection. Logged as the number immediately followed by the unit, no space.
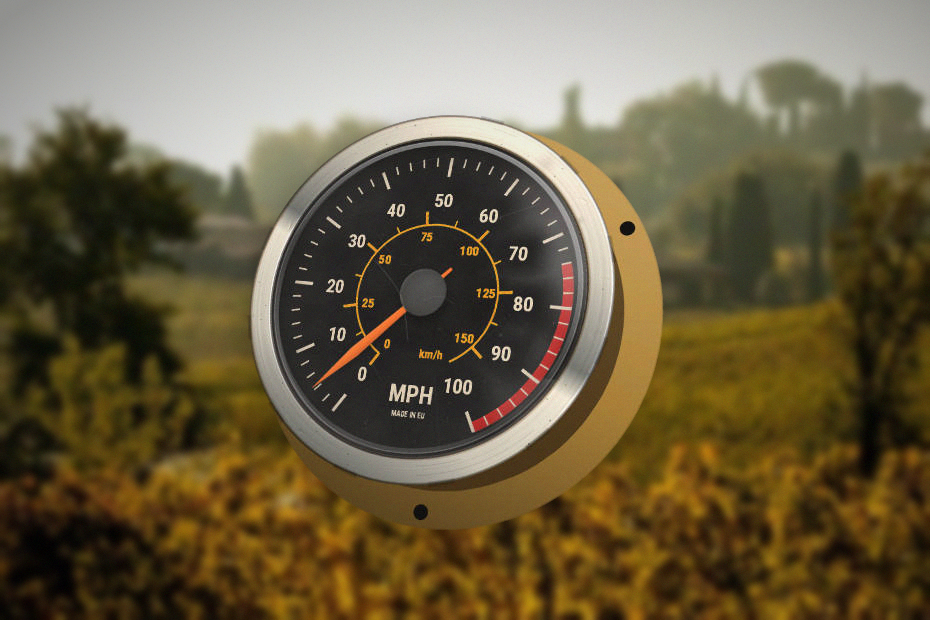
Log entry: 4mph
